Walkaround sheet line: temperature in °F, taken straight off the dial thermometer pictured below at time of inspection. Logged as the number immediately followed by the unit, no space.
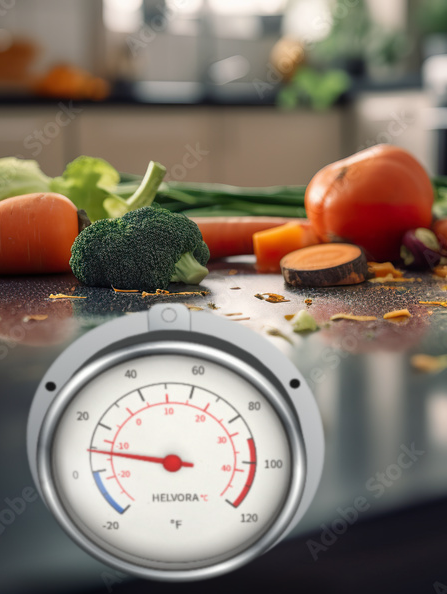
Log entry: 10°F
